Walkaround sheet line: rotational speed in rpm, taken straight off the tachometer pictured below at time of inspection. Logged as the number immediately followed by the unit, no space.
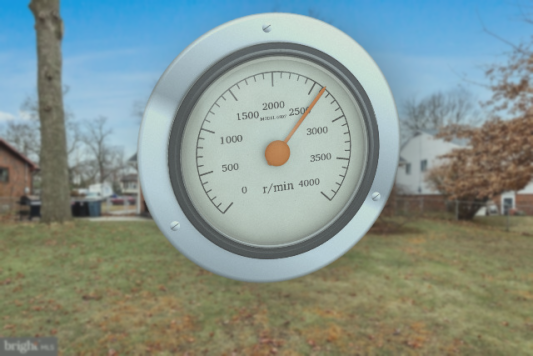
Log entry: 2600rpm
